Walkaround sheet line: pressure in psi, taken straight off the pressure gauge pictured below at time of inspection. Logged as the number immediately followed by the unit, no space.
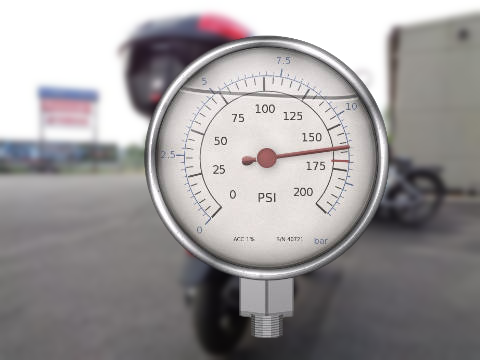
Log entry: 162.5psi
